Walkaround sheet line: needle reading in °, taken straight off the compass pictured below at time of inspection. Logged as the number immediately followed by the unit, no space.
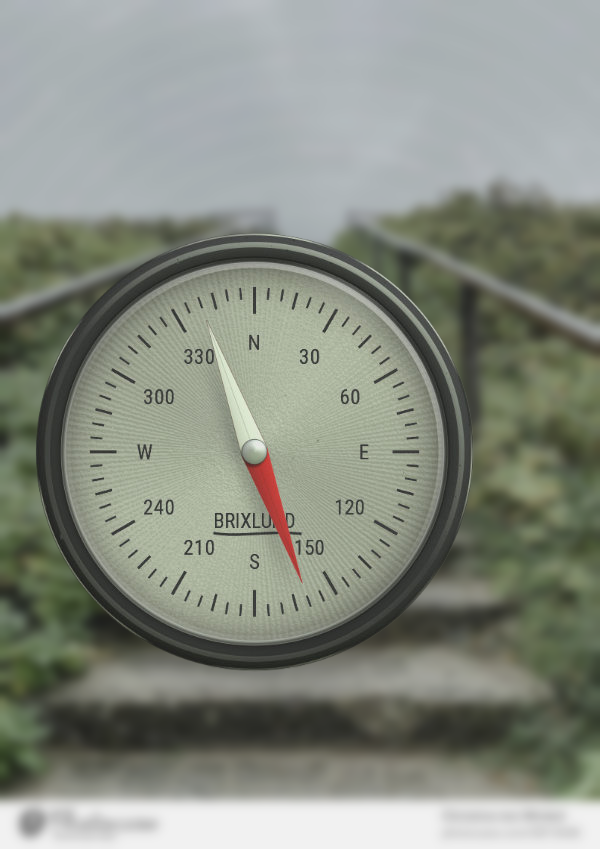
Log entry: 160°
